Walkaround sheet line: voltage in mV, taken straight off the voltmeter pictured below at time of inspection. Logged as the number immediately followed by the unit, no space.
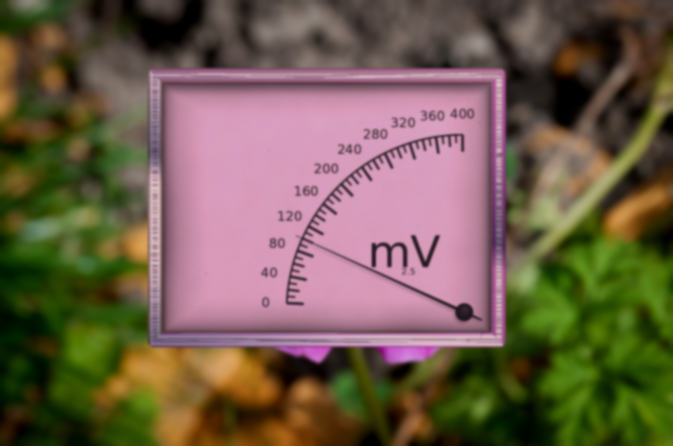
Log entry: 100mV
